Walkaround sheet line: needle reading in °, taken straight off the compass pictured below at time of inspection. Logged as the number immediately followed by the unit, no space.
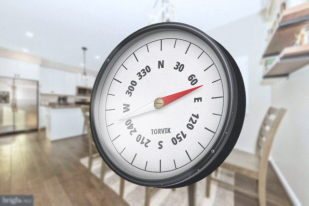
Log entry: 75°
